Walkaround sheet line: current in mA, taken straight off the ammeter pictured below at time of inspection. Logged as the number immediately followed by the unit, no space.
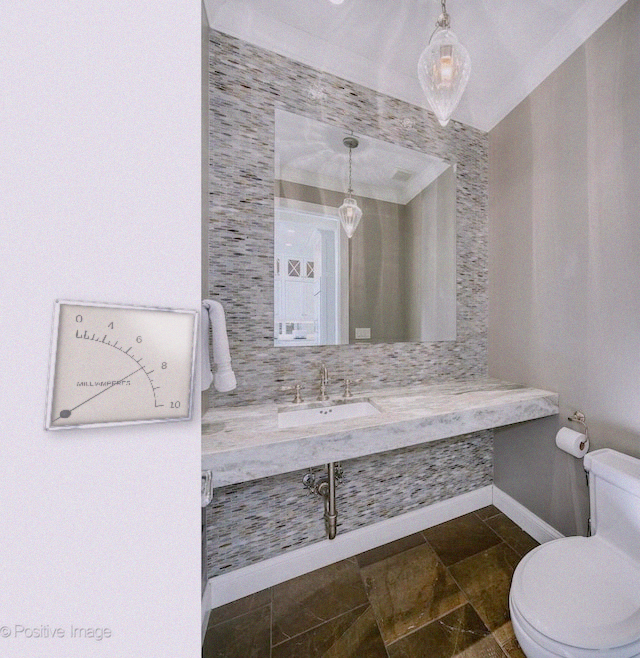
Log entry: 7.5mA
